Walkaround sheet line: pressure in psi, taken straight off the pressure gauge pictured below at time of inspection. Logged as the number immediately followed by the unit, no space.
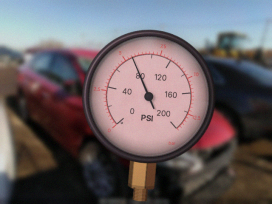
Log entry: 80psi
